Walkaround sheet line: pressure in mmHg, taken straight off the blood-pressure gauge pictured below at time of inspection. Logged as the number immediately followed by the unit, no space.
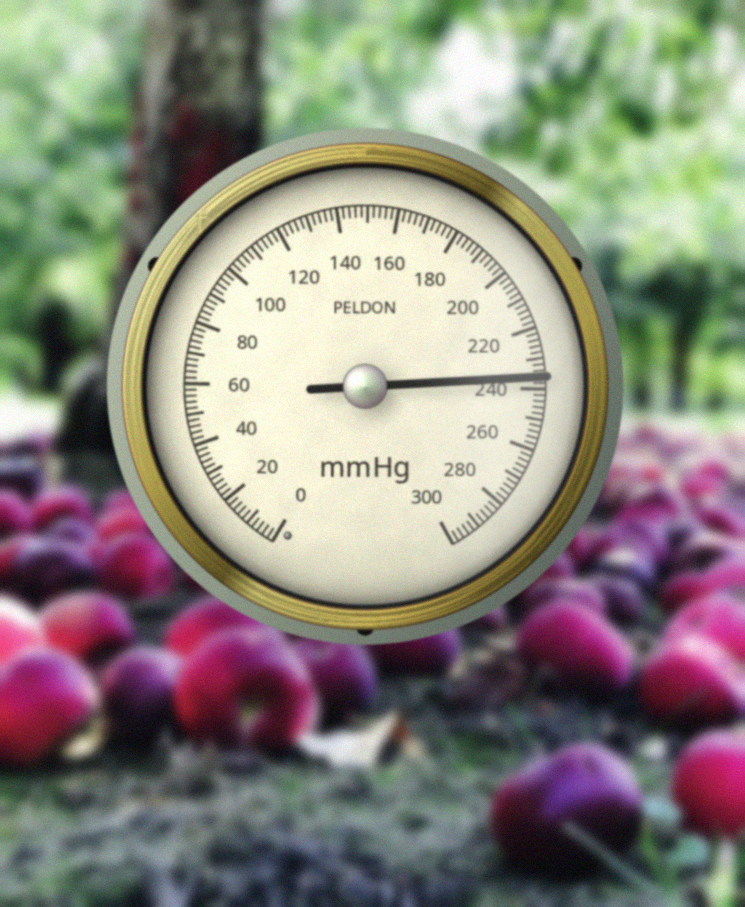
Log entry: 236mmHg
